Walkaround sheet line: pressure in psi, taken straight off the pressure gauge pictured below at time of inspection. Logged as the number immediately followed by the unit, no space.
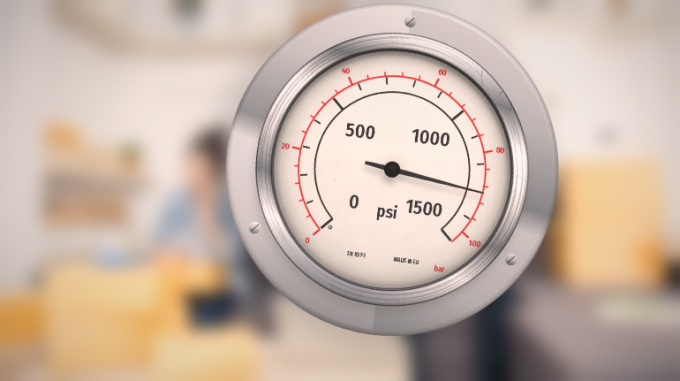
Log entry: 1300psi
